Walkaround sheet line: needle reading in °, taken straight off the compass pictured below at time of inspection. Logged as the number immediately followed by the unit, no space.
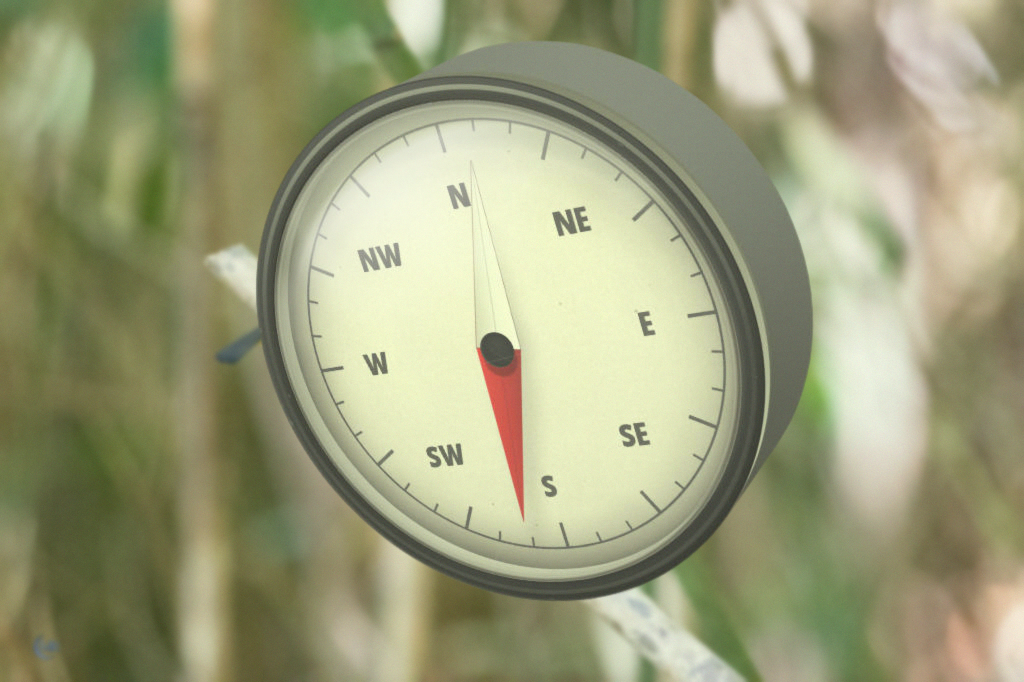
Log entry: 190°
